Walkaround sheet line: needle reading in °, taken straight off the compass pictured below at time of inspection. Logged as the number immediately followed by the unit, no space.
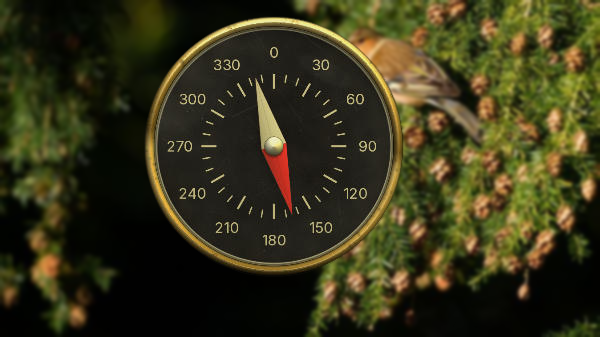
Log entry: 165°
